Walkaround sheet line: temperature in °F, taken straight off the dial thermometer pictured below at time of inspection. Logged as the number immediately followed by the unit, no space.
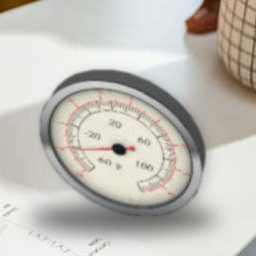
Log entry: -40°F
